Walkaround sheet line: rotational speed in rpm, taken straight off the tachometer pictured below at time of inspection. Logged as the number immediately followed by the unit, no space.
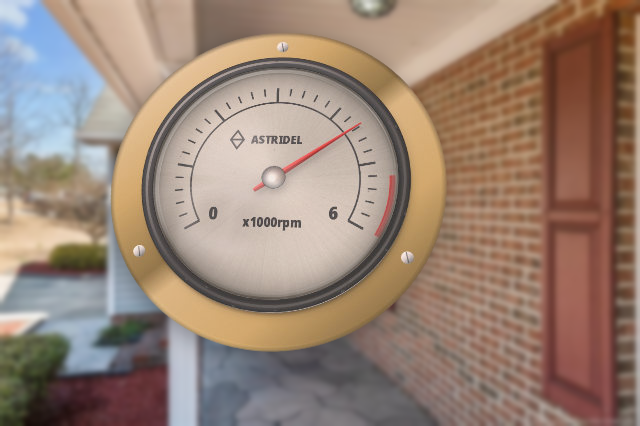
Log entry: 4400rpm
